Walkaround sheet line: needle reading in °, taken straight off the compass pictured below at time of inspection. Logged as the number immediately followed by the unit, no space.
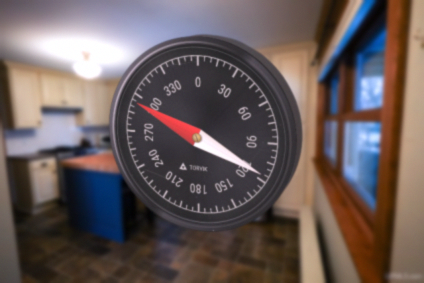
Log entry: 295°
